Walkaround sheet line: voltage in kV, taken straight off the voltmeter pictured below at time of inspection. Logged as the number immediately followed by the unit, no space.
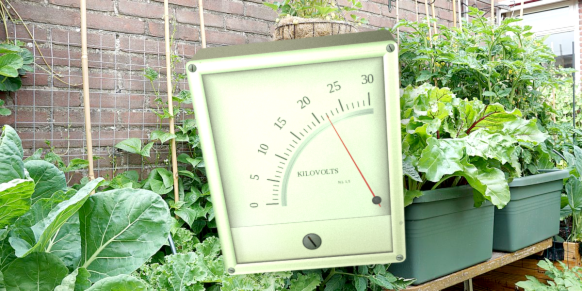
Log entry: 22kV
